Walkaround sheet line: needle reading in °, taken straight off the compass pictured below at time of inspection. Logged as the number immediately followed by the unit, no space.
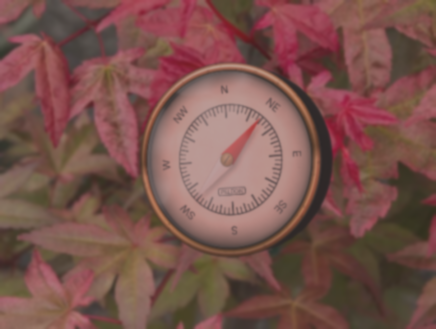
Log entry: 45°
